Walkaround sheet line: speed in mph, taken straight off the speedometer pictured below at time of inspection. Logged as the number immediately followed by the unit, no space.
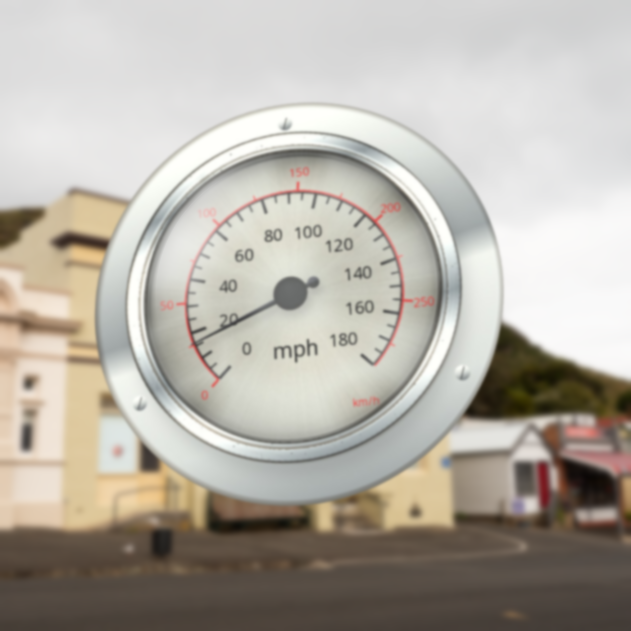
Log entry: 15mph
